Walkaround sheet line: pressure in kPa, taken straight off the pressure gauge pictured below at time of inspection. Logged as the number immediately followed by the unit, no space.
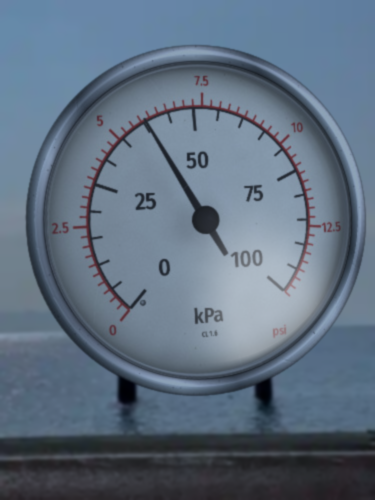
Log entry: 40kPa
